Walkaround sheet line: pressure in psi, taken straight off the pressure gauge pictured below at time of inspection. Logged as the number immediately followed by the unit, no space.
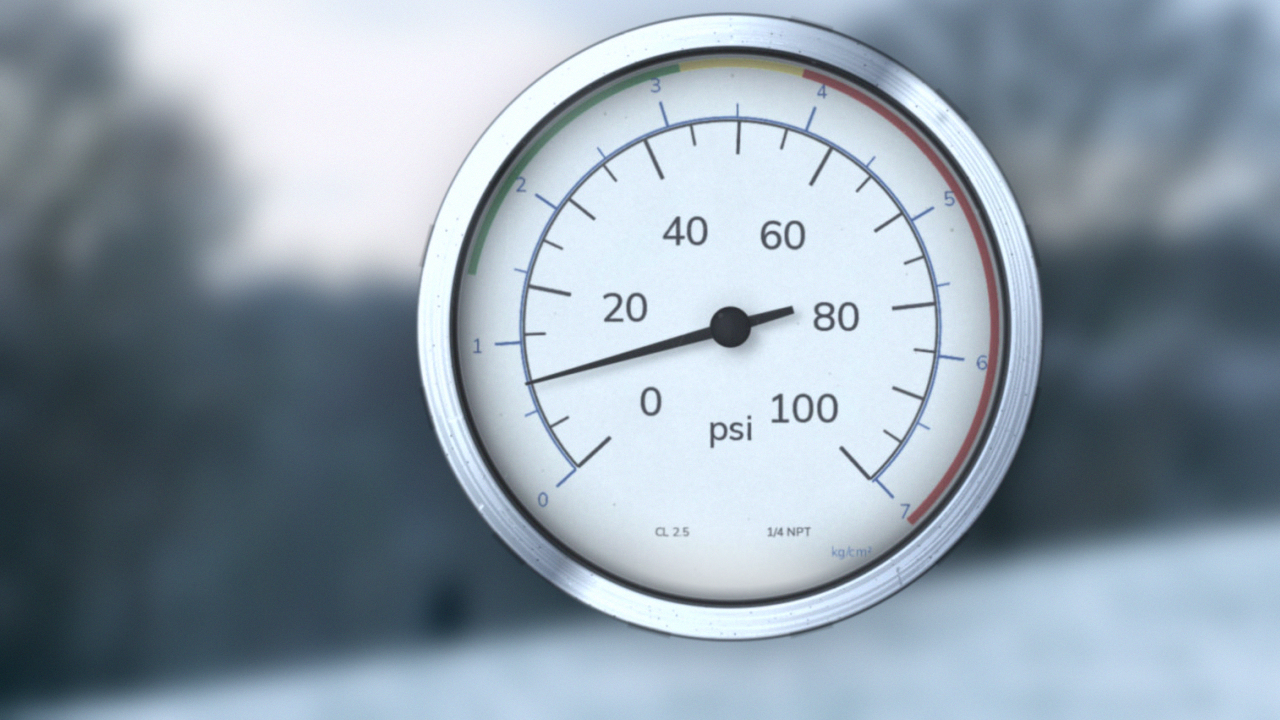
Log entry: 10psi
